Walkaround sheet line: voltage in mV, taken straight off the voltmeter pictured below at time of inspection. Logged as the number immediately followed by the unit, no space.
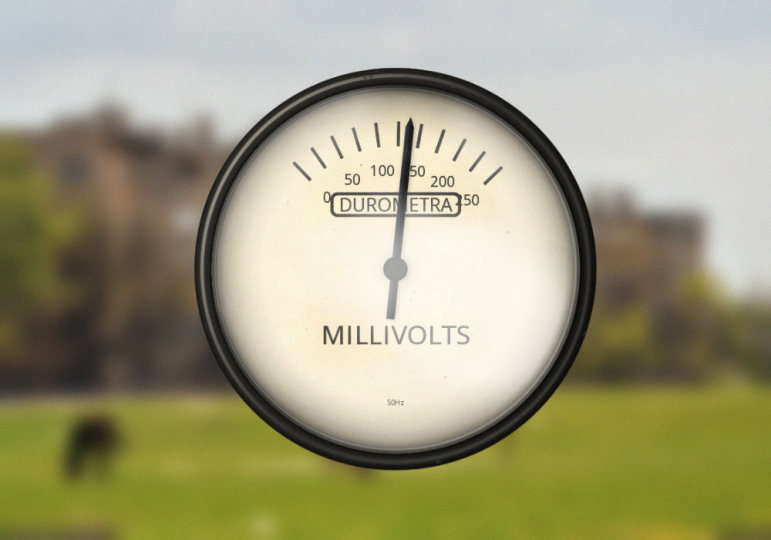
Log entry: 137.5mV
